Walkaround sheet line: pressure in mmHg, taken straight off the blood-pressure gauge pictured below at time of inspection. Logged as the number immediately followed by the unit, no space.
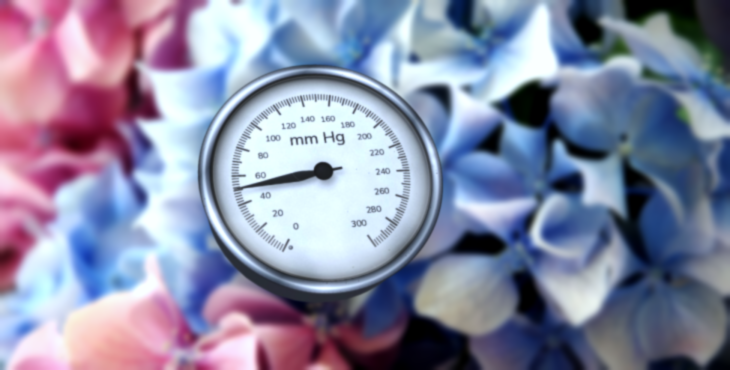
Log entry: 50mmHg
